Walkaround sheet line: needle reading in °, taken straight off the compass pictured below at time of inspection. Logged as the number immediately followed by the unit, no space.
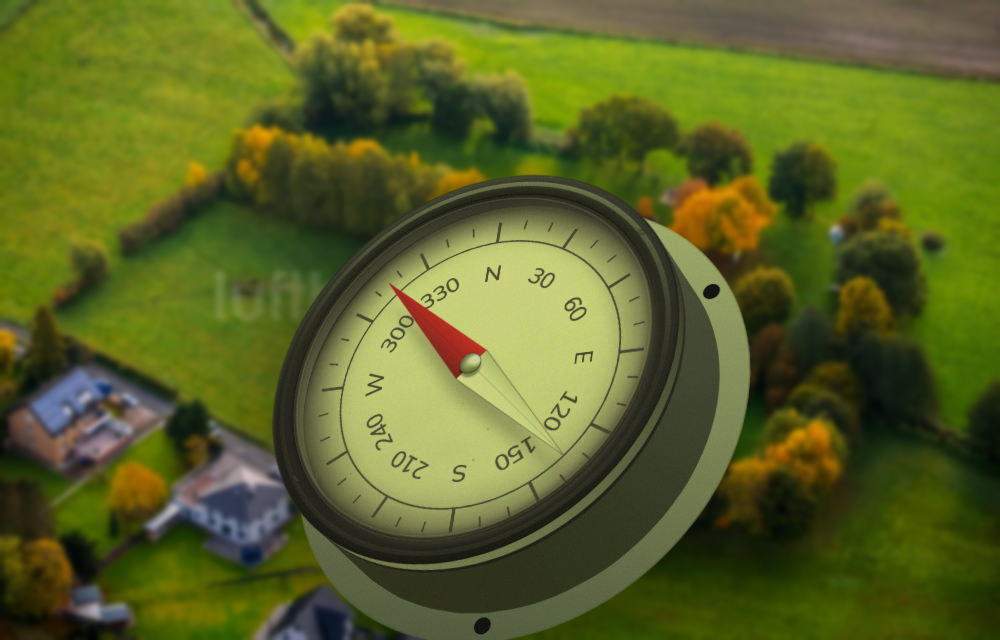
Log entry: 315°
